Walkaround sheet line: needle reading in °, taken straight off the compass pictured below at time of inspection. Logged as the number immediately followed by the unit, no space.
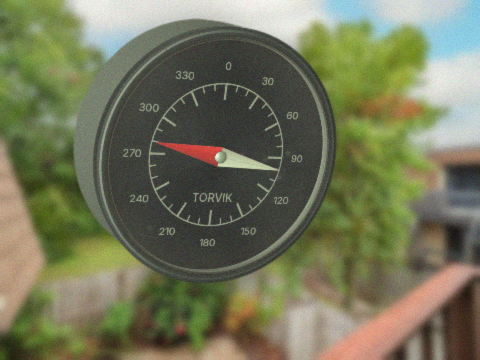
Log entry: 280°
